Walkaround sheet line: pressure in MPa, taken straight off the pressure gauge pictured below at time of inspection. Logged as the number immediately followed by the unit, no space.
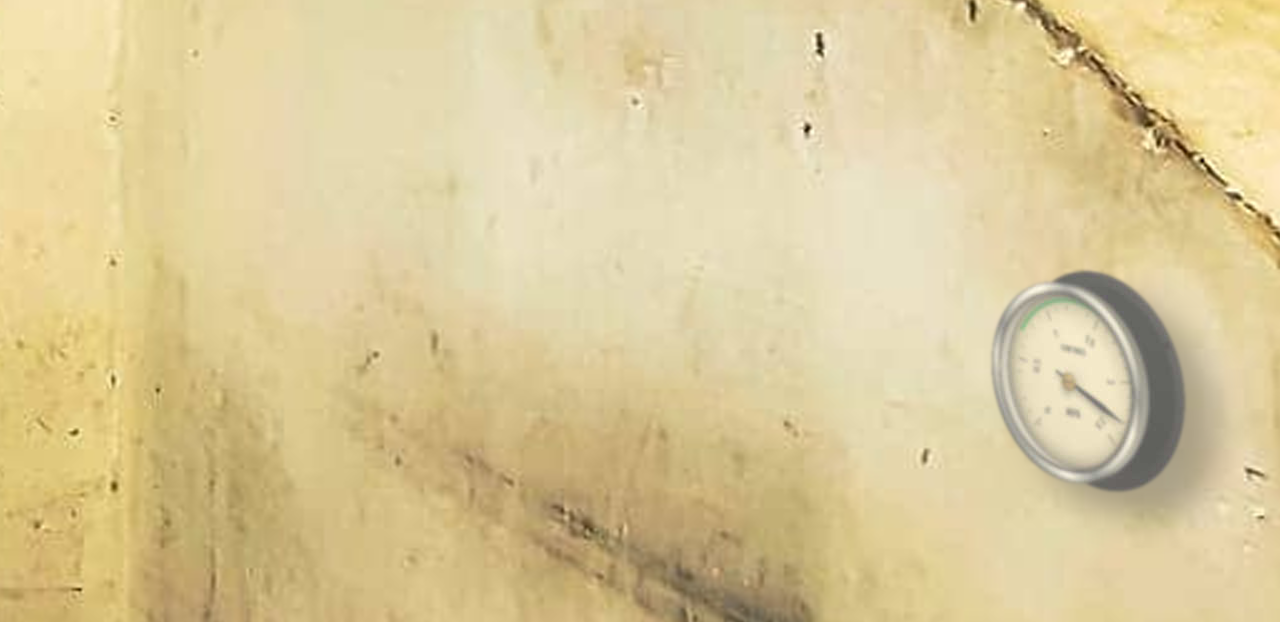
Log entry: 2.3MPa
